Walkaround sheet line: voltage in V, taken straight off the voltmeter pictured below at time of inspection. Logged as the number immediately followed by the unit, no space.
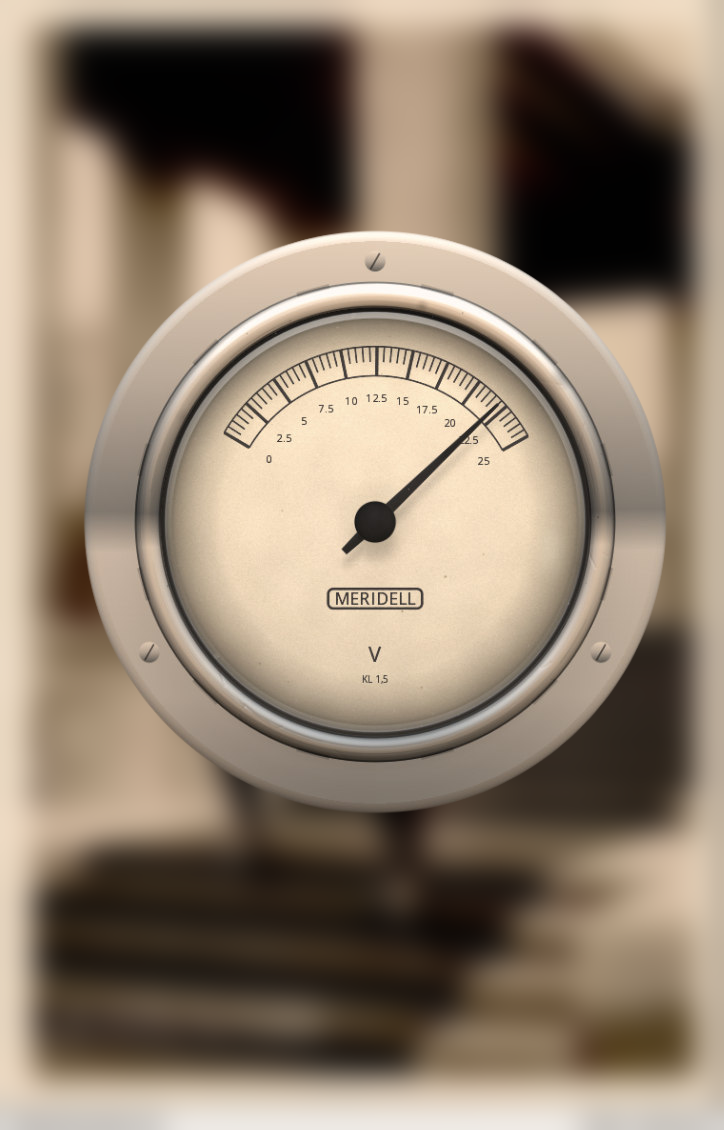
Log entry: 22V
